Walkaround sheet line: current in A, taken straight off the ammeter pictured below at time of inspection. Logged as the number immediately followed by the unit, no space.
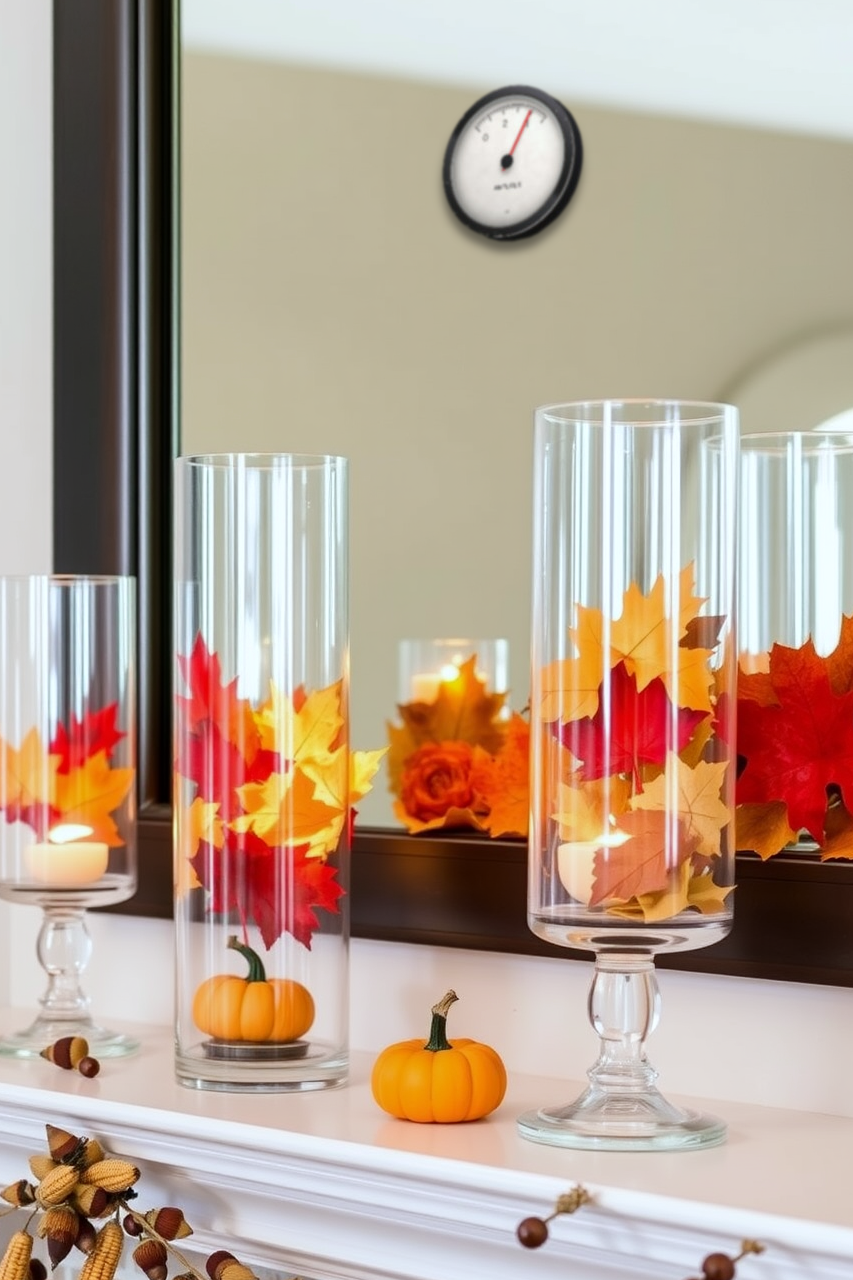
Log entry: 4A
